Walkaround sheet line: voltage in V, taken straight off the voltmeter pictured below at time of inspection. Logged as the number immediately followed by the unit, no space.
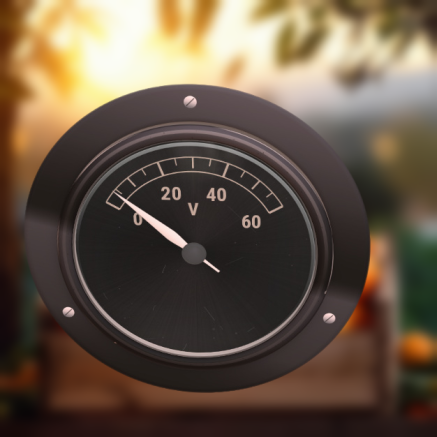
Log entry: 5V
